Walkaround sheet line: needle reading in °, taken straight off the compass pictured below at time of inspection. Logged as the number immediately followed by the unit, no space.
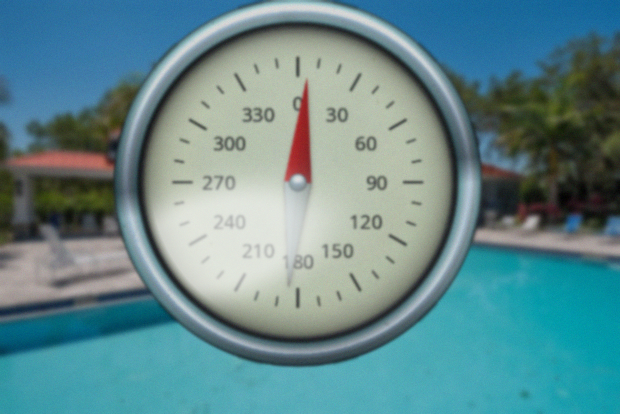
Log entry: 5°
